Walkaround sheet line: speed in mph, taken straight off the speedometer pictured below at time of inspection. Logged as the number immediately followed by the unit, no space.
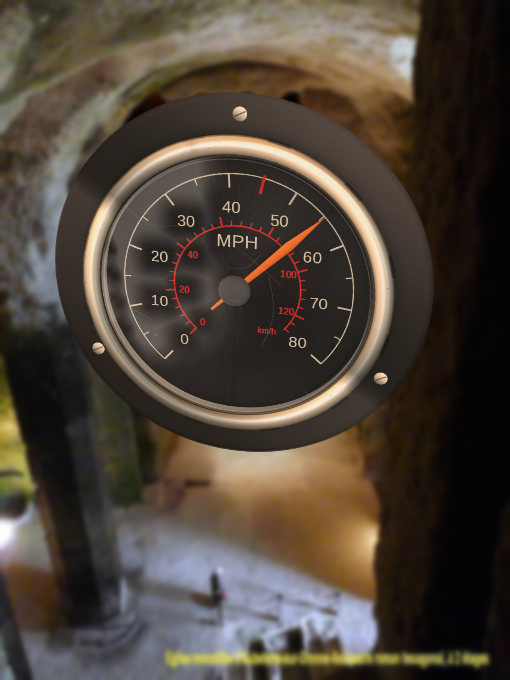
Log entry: 55mph
